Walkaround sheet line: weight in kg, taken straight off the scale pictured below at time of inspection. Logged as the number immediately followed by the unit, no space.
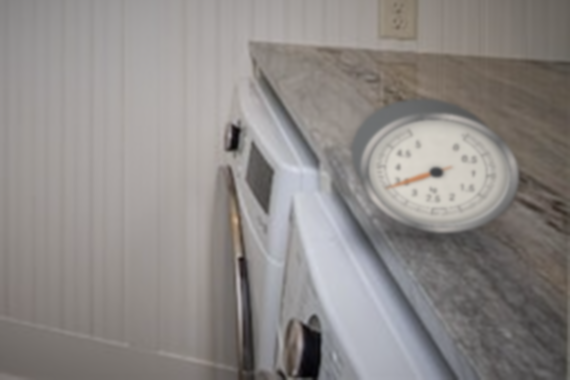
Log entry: 3.5kg
